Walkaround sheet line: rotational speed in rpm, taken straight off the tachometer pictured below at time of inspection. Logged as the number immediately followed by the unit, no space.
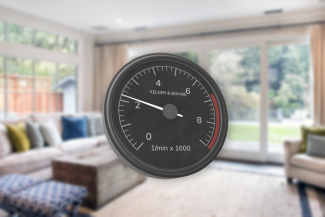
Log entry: 2200rpm
